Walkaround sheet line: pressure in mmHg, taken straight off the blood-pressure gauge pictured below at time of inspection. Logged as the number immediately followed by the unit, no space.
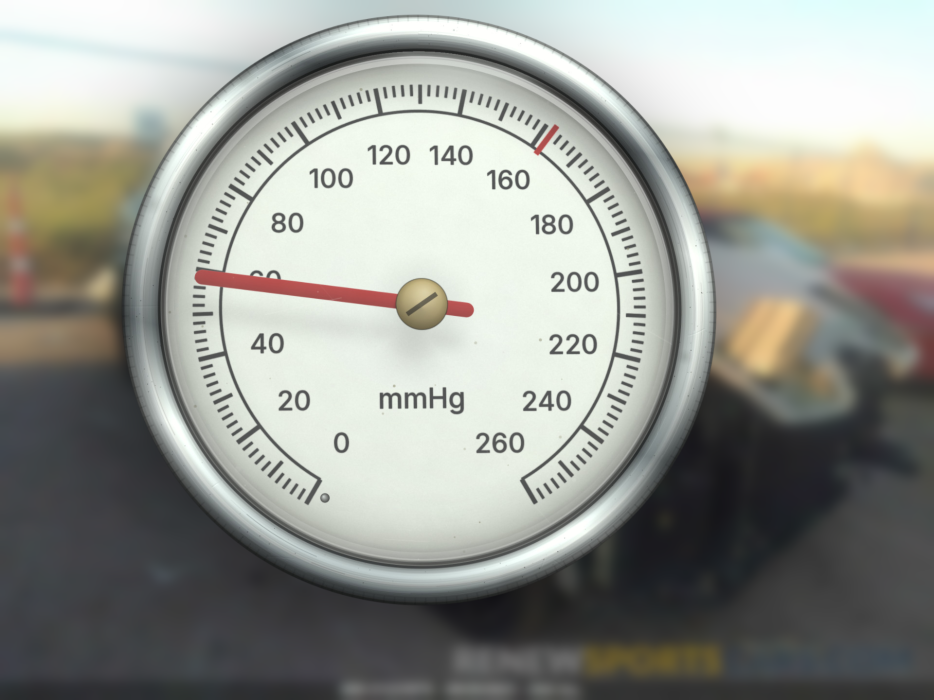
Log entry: 58mmHg
